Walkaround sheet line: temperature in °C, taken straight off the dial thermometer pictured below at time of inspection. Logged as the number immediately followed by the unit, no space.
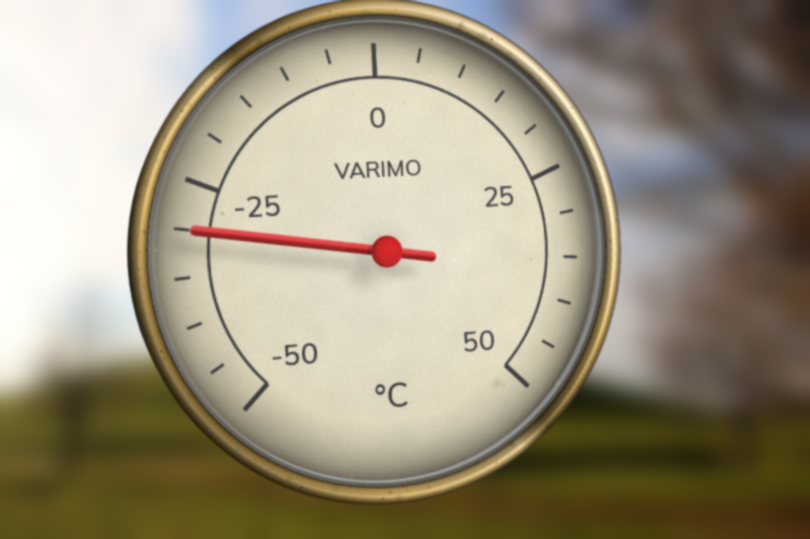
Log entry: -30°C
